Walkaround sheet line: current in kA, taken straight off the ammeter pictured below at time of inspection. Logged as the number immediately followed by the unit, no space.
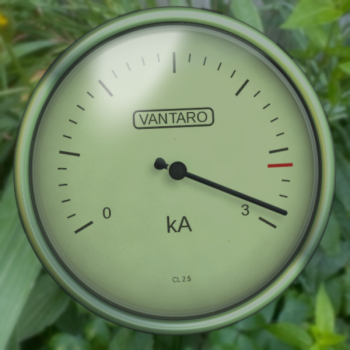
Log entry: 2.9kA
